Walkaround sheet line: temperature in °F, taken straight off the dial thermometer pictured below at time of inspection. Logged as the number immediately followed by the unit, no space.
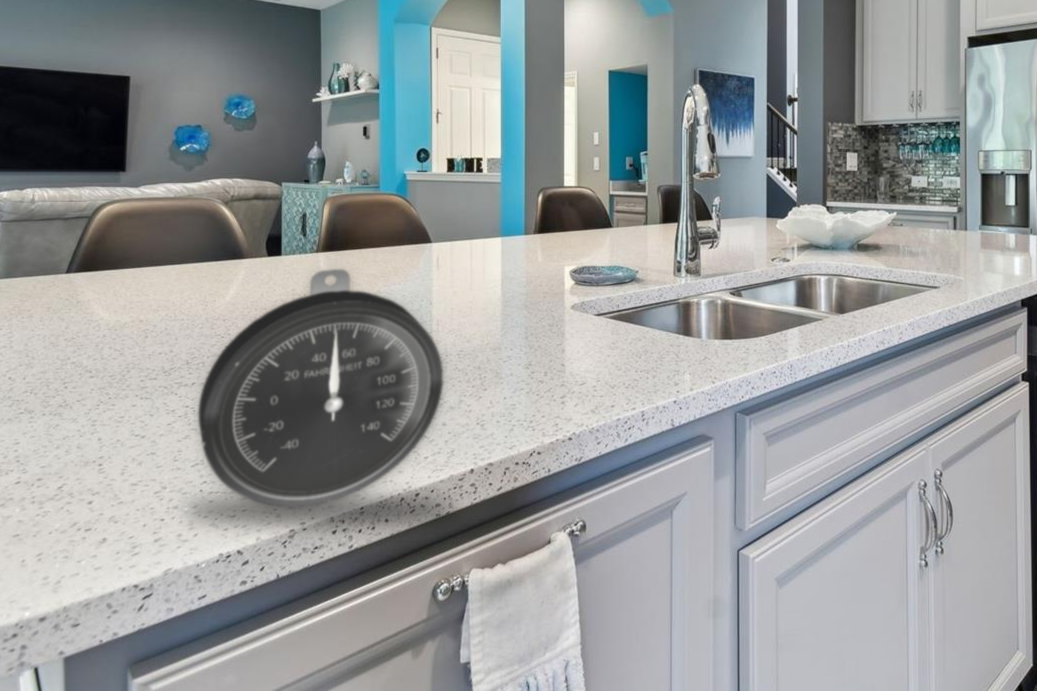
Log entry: 50°F
